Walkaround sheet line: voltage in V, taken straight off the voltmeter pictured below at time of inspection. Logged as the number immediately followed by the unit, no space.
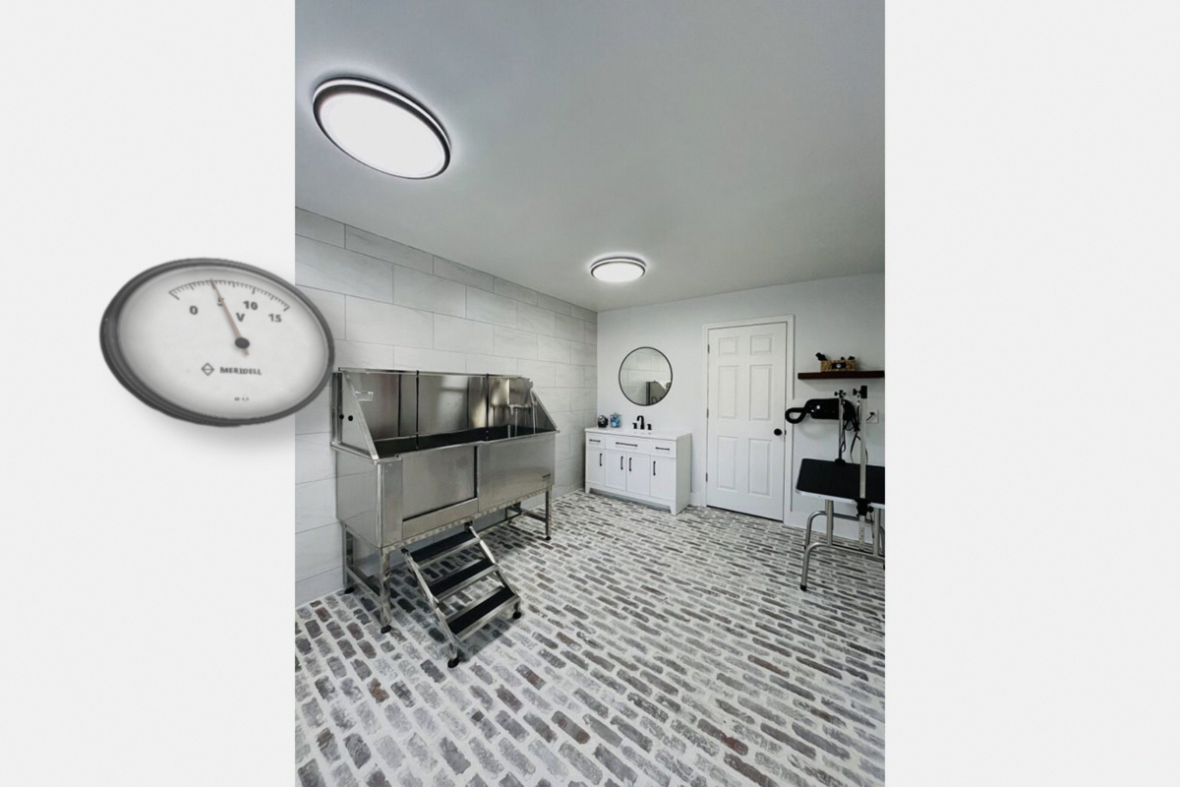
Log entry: 5V
